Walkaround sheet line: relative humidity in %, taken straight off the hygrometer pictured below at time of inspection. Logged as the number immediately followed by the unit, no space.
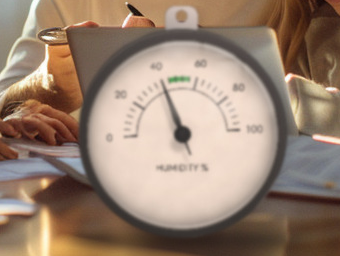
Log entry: 40%
